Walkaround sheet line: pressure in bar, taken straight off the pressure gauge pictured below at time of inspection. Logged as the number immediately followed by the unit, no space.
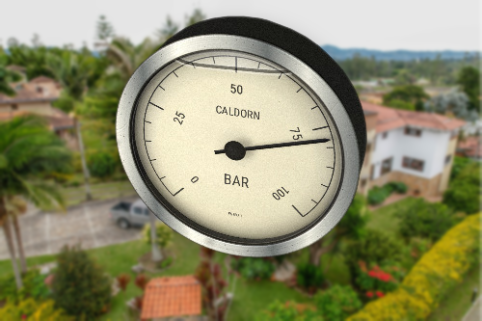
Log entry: 77.5bar
